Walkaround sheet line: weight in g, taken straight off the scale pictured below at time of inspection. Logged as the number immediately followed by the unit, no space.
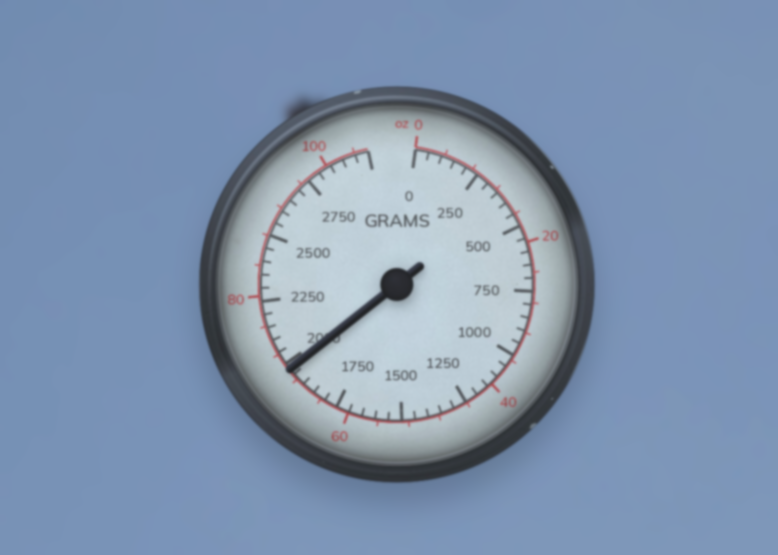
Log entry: 1975g
